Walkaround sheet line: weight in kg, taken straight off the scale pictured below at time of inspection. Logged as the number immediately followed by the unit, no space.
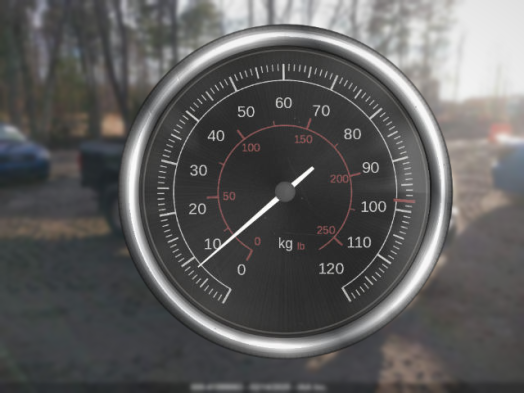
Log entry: 8kg
